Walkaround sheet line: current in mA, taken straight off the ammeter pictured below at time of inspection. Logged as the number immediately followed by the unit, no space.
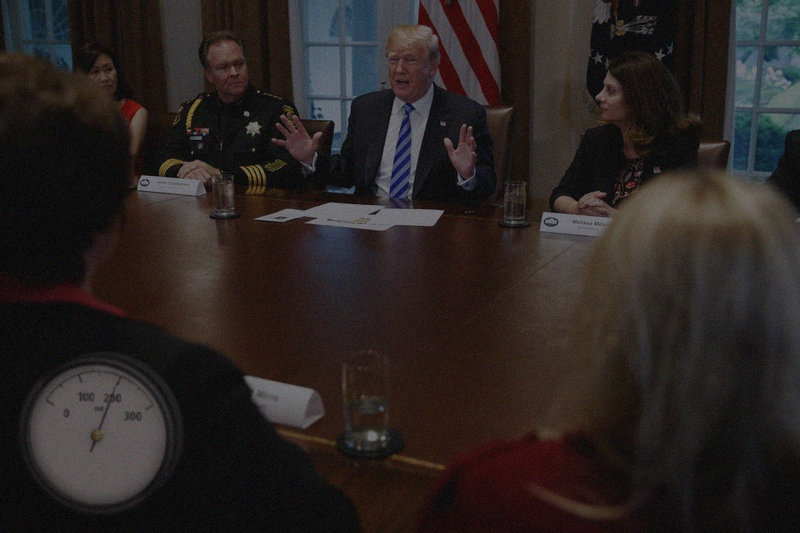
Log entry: 200mA
